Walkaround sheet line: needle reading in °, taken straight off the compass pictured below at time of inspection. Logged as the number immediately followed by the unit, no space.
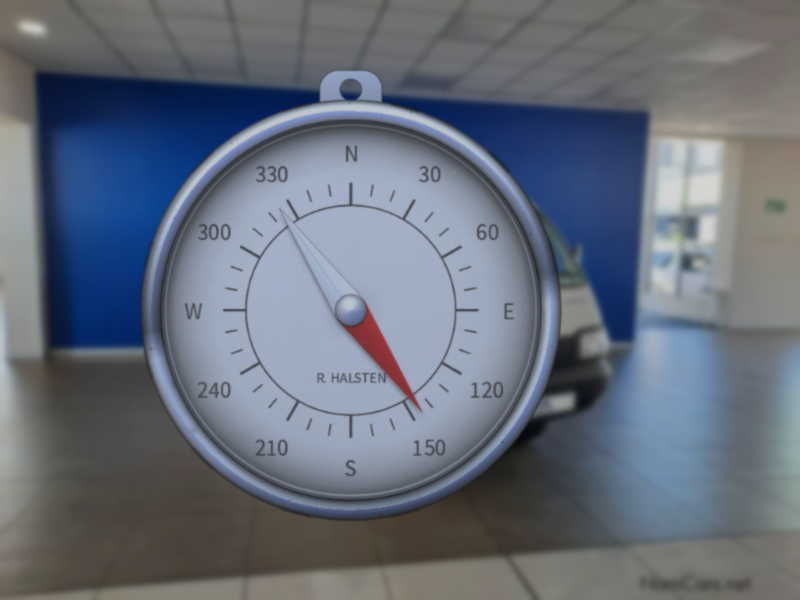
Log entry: 145°
